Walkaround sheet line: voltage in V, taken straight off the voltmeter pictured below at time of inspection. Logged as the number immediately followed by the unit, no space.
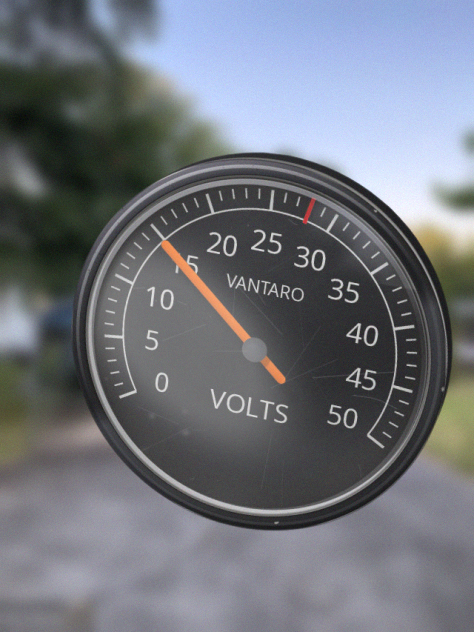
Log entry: 15V
